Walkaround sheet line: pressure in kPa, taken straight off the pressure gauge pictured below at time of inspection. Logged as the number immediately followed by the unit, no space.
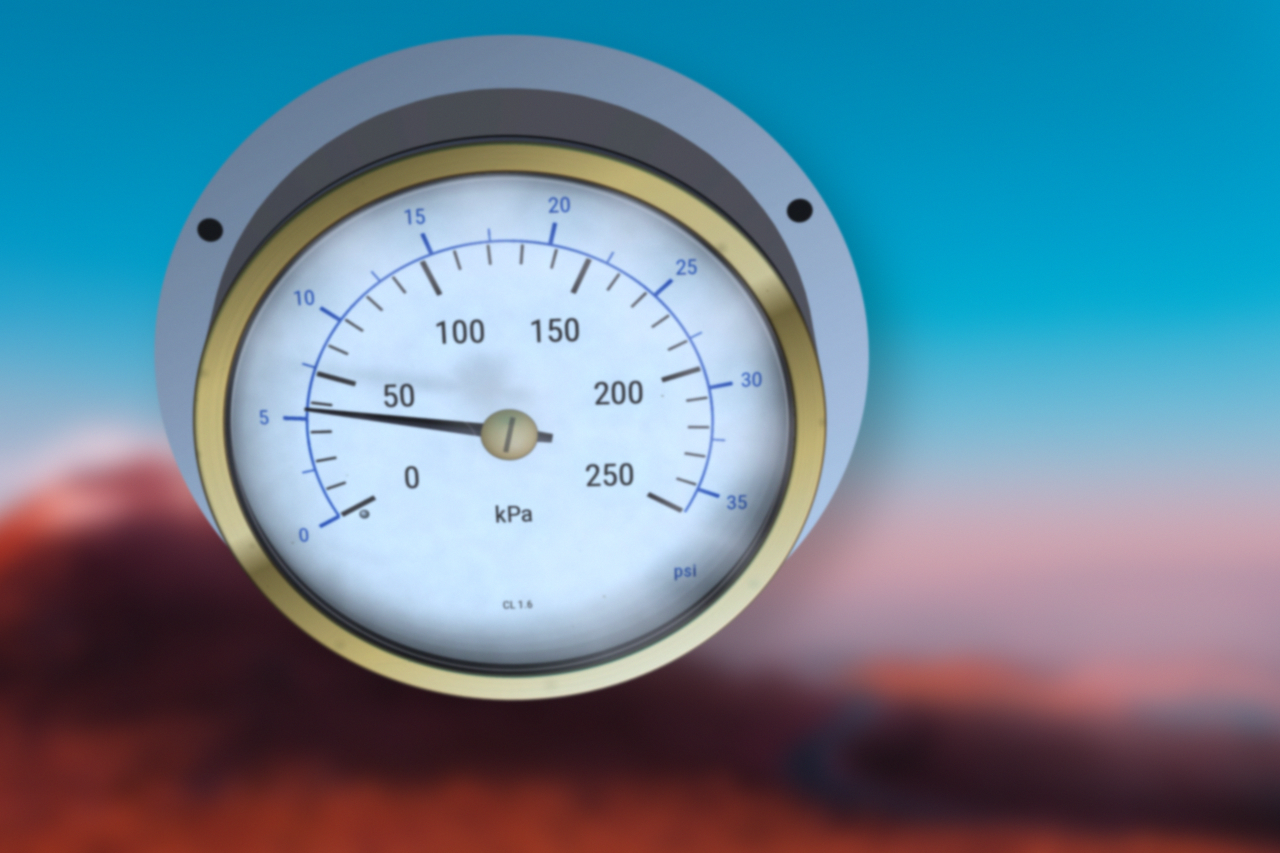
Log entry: 40kPa
